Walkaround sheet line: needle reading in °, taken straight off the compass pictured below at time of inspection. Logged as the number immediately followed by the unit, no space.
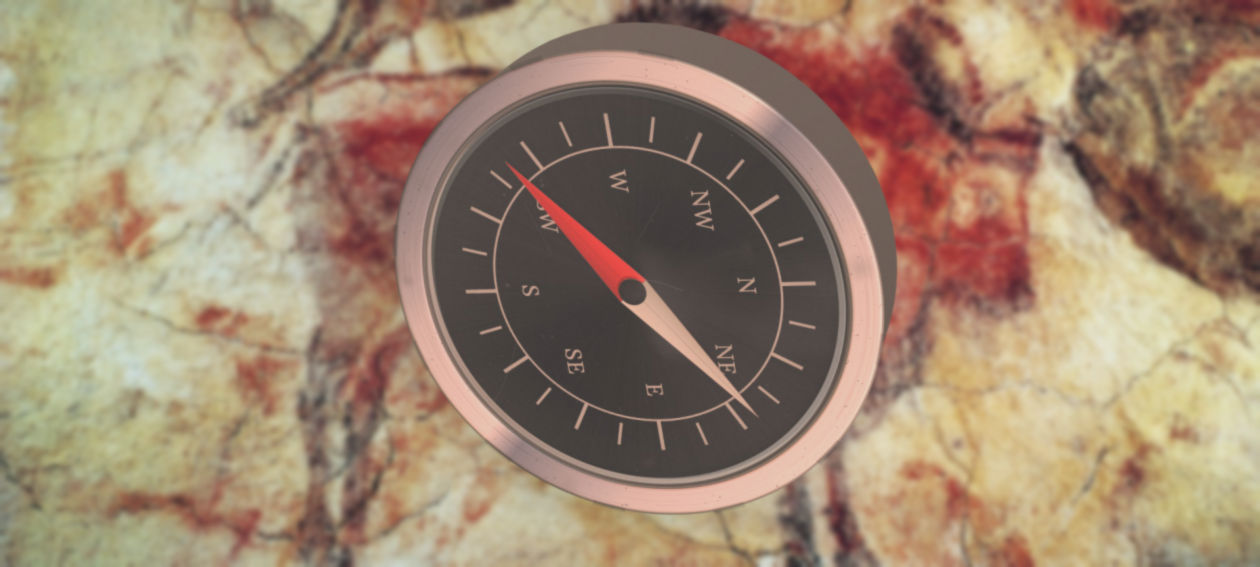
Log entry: 232.5°
